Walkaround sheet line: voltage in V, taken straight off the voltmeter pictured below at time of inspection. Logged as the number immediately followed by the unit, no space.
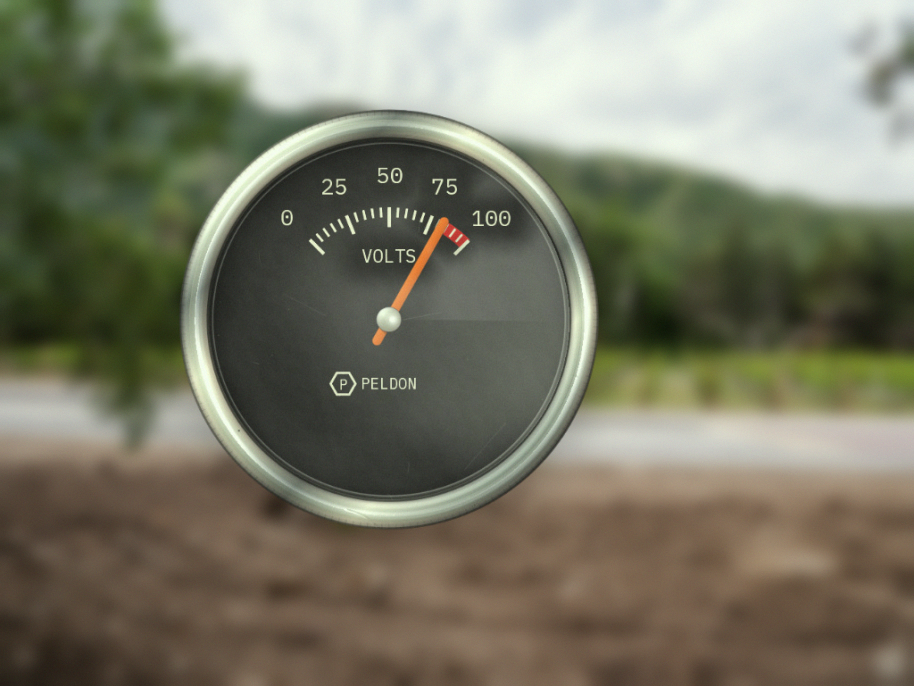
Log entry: 82.5V
